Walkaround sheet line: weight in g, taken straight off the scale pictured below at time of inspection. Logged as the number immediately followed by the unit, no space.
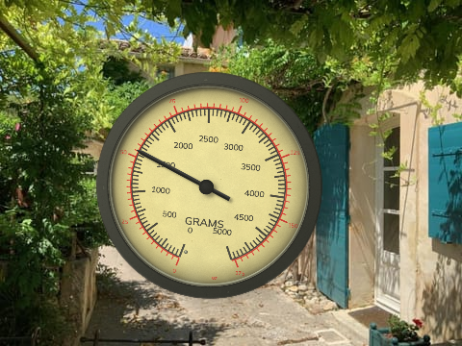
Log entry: 1500g
